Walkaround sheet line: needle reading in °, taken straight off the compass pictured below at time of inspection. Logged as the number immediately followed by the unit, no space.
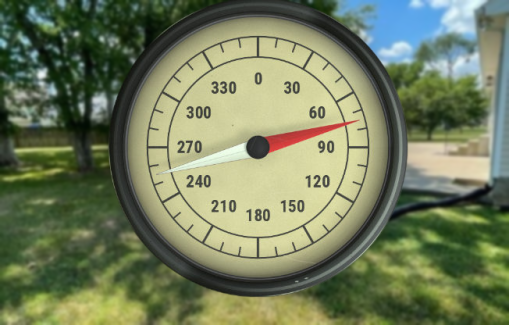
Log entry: 75°
